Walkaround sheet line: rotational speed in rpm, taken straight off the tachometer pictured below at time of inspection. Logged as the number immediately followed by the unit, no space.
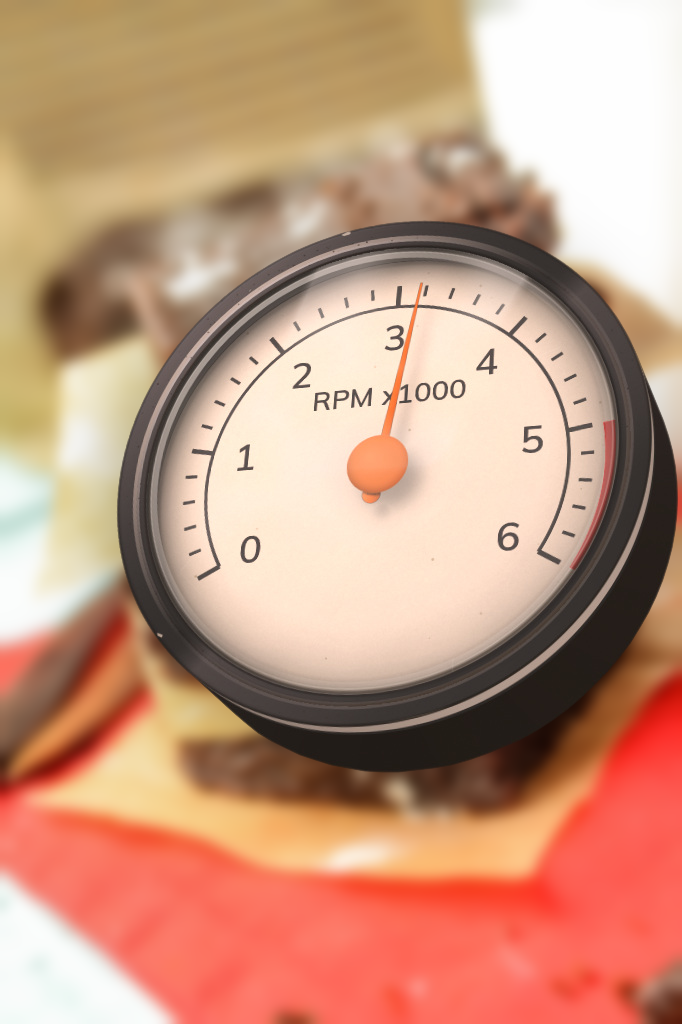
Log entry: 3200rpm
